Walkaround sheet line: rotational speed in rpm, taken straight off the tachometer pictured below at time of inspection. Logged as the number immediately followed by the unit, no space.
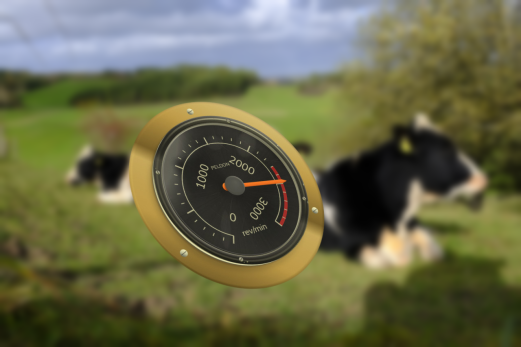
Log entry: 2500rpm
